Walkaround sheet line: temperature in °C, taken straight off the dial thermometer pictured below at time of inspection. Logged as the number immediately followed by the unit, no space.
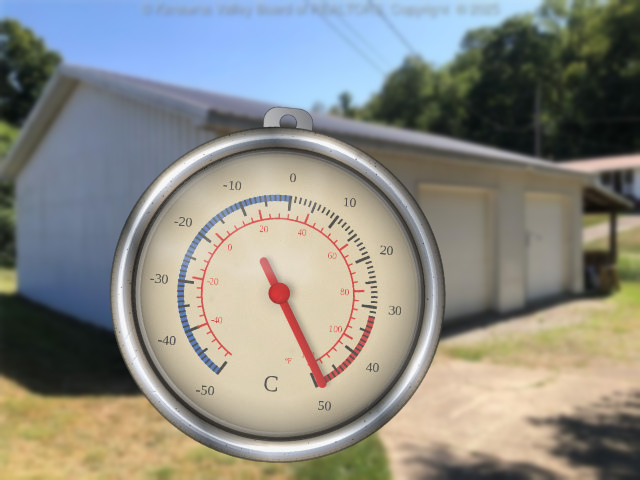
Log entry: 49°C
